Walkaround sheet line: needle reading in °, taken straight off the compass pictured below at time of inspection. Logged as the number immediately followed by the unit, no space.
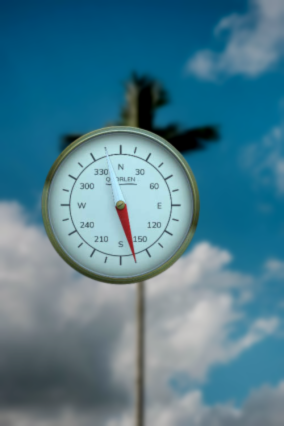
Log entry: 165°
